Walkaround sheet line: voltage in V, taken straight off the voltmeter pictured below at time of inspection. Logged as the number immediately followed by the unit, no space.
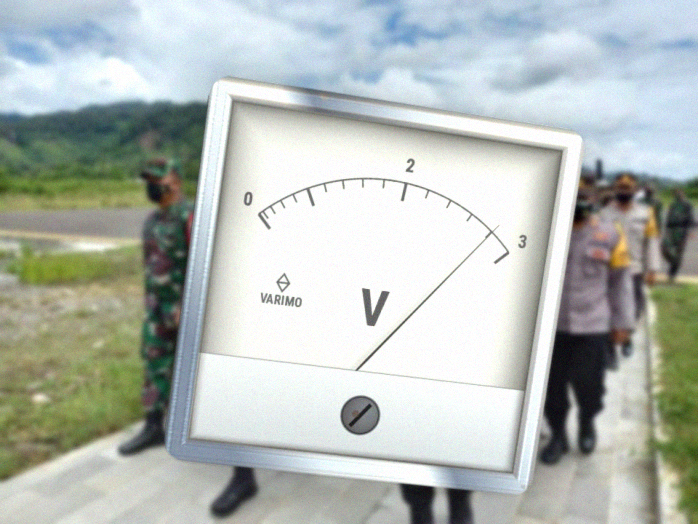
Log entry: 2.8V
